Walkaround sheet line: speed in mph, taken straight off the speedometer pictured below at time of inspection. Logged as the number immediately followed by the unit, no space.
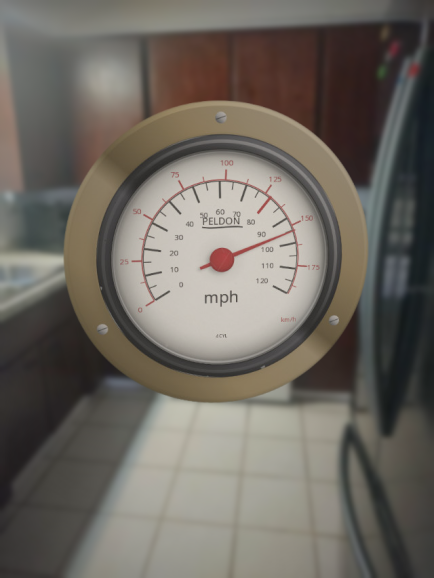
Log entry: 95mph
